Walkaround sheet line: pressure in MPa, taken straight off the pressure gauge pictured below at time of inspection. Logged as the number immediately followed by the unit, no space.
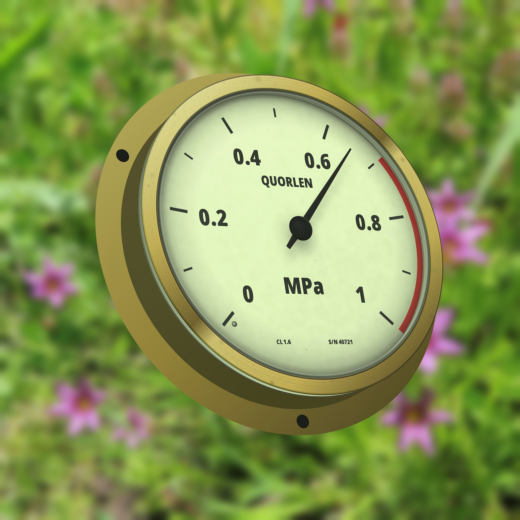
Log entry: 0.65MPa
